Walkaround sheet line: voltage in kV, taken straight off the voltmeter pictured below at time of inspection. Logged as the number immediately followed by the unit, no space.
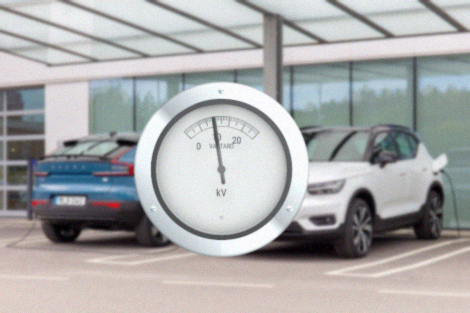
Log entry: 10kV
